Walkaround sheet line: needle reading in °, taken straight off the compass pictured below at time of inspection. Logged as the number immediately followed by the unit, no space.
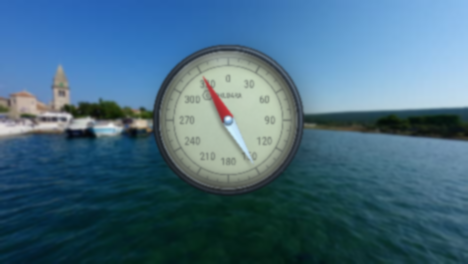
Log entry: 330°
